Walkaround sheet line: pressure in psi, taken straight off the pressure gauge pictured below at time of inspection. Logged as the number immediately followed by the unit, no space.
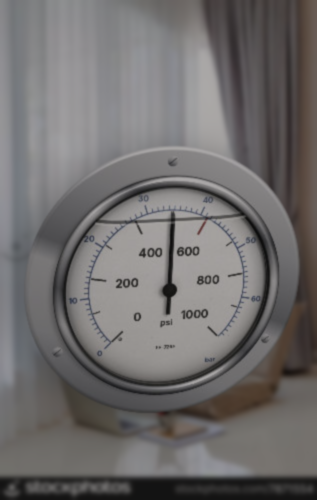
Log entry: 500psi
